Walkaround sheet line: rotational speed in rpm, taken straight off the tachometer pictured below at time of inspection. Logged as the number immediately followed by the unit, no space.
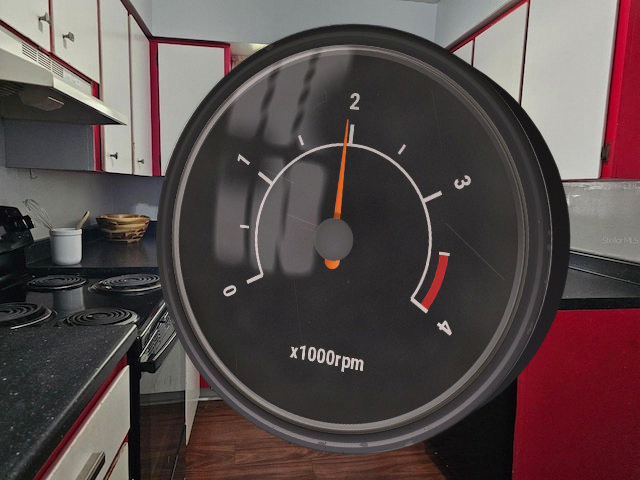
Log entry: 2000rpm
